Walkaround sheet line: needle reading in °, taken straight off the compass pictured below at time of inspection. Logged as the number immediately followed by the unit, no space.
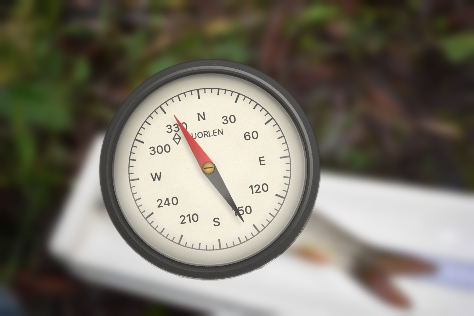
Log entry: 335°
